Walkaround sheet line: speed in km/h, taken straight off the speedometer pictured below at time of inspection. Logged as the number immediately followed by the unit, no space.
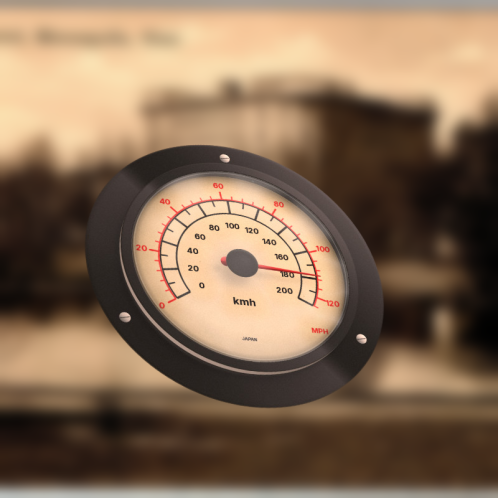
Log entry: 180km/h
